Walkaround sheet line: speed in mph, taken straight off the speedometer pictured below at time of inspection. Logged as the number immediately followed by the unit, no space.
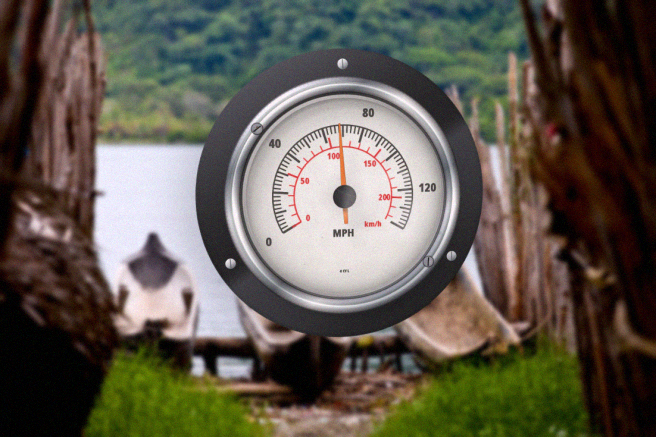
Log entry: 68mph
